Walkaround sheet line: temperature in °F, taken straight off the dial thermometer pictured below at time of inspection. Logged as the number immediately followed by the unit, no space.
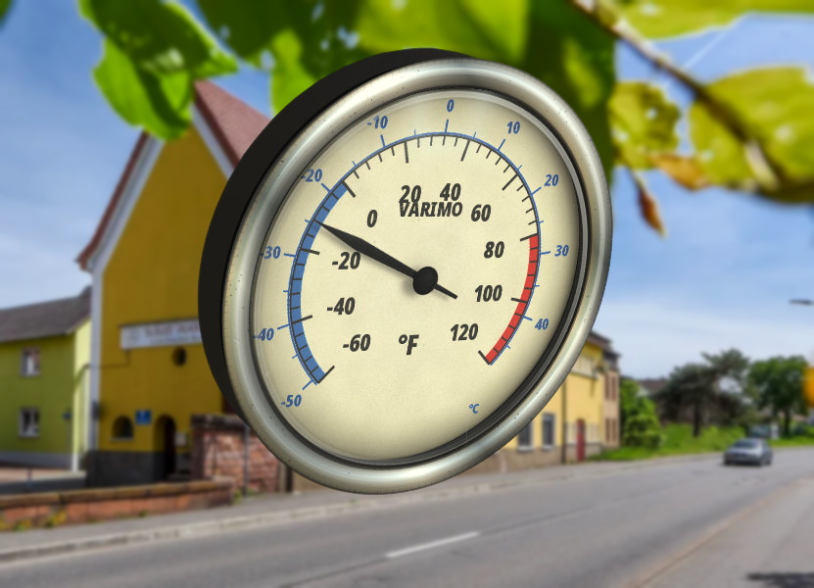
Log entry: -12°F
